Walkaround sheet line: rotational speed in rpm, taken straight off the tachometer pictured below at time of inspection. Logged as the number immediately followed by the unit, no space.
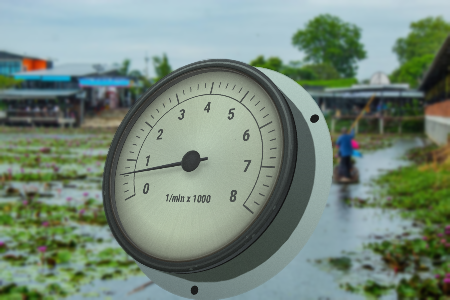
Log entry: 600rpm
